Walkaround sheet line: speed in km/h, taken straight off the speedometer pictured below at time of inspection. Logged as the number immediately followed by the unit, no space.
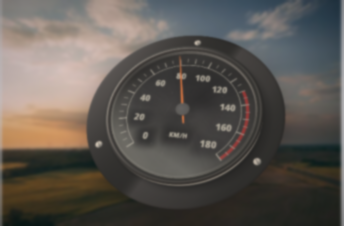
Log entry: 80km/h
